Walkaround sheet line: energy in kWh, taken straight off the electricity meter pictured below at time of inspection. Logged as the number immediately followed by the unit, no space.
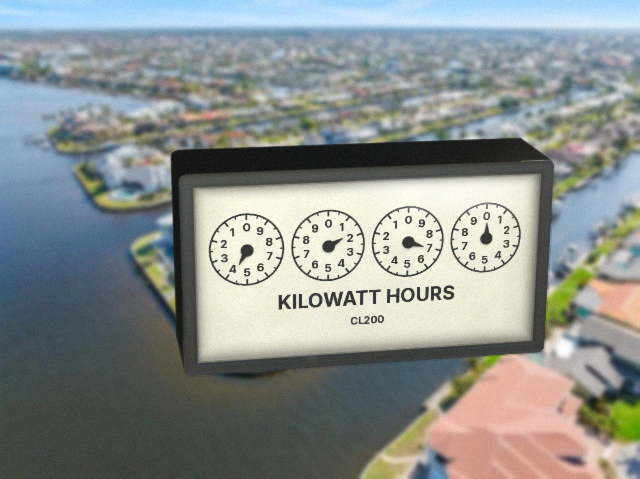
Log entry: 4170kWh
